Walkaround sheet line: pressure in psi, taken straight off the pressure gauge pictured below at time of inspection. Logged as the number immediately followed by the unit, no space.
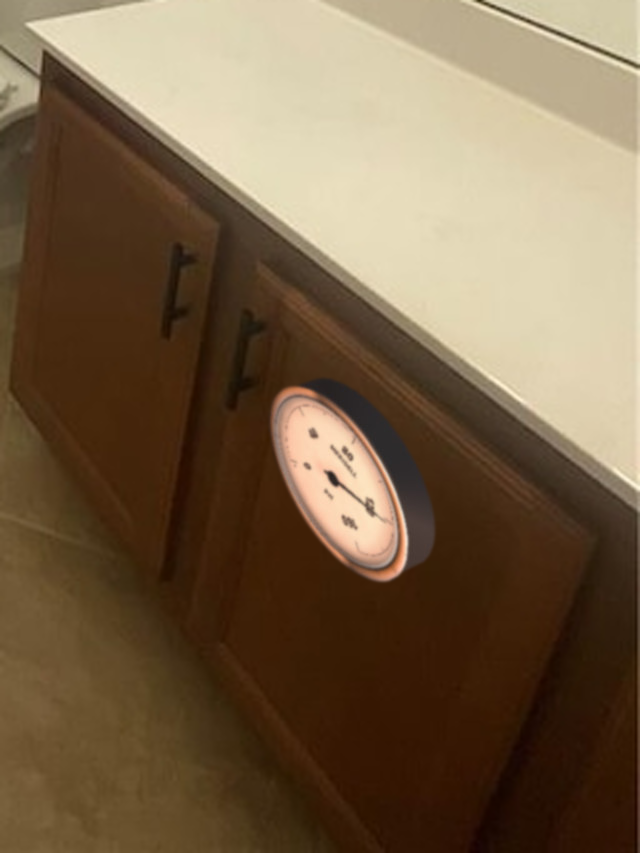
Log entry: 120psi
